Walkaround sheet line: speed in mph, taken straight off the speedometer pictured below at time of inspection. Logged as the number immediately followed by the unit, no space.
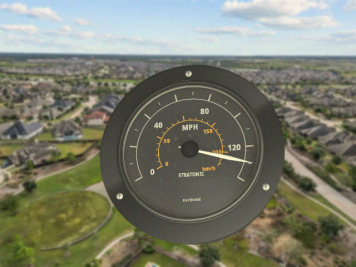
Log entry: 130mph
